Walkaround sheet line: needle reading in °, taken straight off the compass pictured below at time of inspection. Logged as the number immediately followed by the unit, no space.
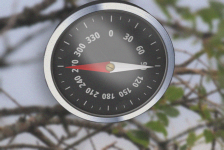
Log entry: 270°
